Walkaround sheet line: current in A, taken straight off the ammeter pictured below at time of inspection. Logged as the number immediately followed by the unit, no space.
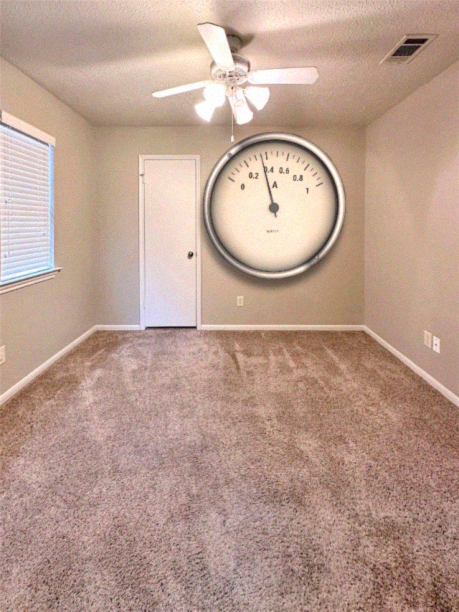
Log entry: 0.35A
